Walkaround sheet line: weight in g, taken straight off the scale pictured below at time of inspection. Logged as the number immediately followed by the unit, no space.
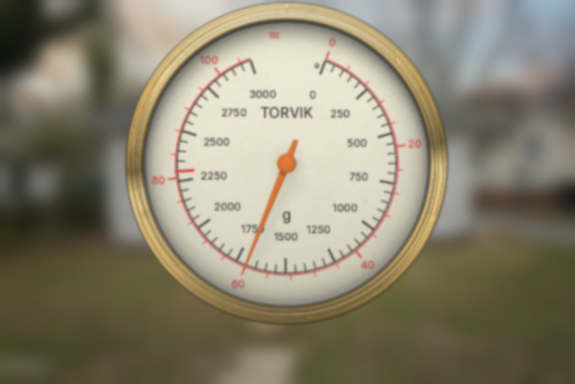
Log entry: 1700g
